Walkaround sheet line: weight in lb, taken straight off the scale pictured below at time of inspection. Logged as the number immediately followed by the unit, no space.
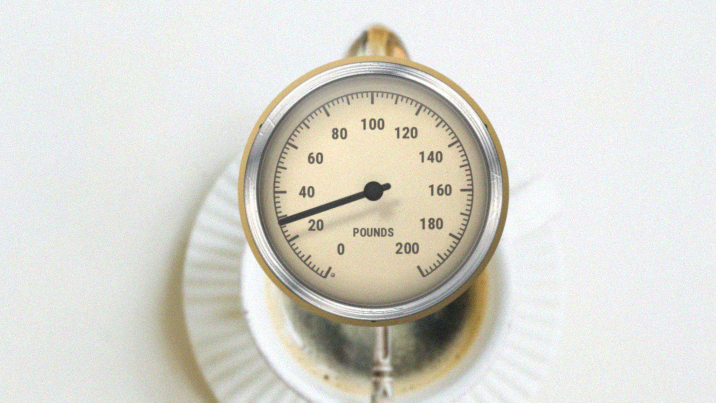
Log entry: 28lb
